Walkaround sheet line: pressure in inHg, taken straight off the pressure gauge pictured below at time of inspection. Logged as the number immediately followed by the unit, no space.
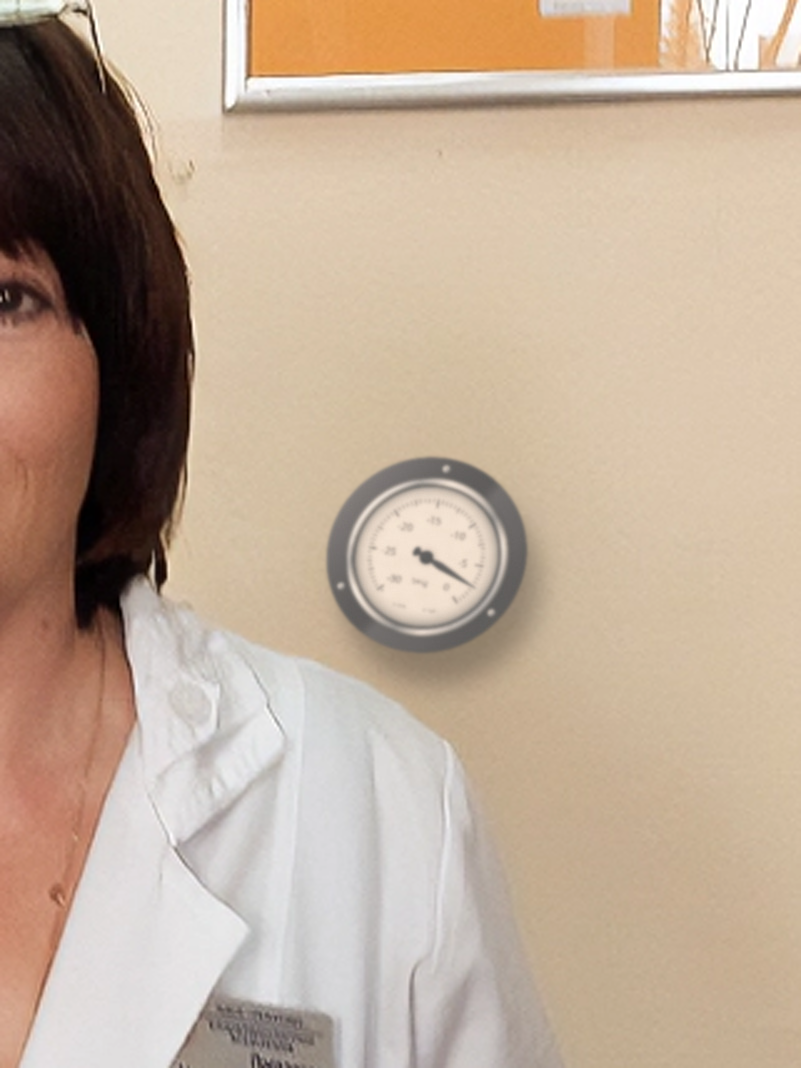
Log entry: -2.5inHg
